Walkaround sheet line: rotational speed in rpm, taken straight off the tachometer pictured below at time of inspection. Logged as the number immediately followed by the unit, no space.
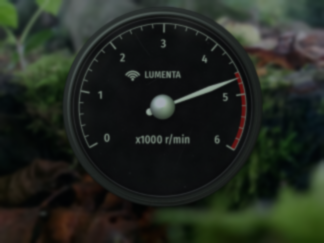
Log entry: 4700rpm
